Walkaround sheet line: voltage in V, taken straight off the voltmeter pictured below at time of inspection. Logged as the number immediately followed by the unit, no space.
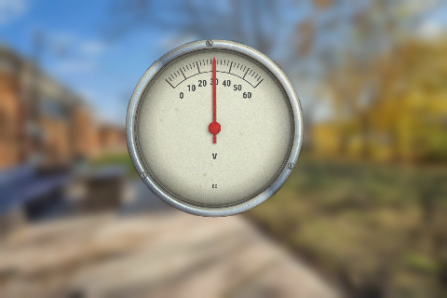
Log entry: 30V
